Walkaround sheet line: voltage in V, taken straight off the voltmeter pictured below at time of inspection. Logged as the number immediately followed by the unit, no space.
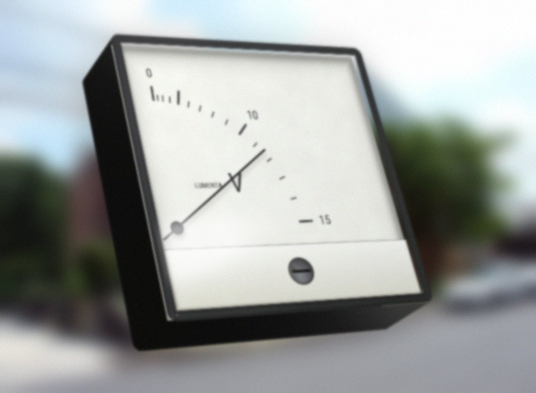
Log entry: 11.5V
